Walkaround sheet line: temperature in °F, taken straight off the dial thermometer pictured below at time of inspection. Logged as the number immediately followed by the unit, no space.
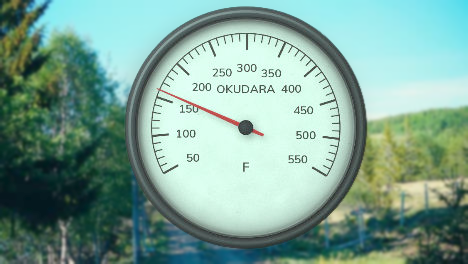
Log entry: 160°F
